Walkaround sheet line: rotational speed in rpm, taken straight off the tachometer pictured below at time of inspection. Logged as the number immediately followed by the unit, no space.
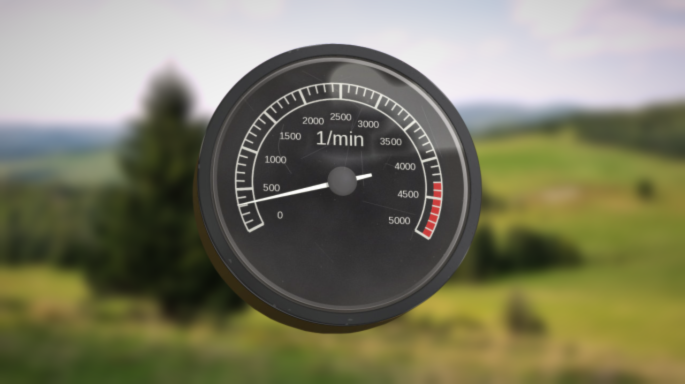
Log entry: 300rpm
